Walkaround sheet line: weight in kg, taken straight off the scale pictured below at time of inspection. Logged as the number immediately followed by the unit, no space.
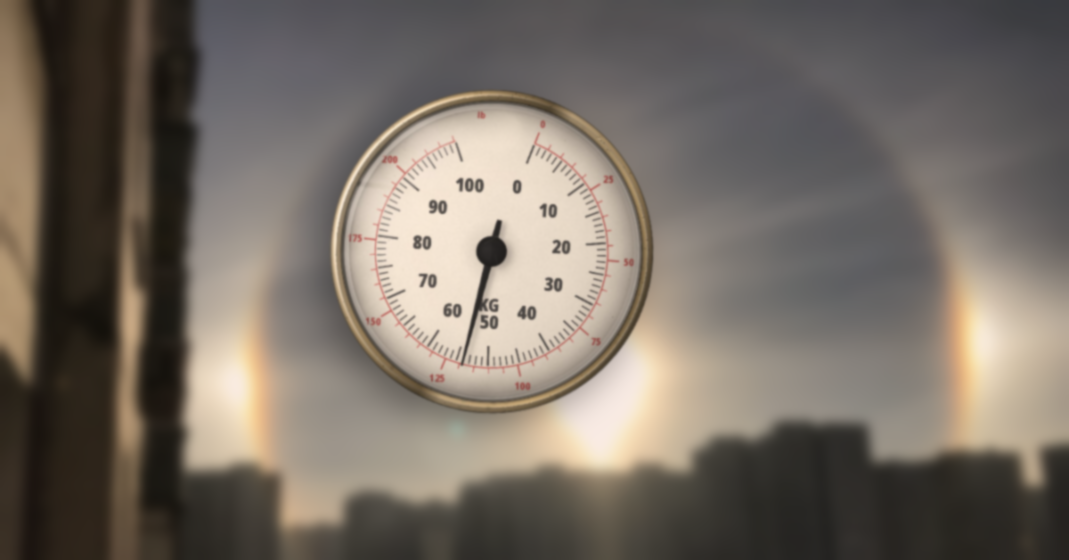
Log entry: 54kg
